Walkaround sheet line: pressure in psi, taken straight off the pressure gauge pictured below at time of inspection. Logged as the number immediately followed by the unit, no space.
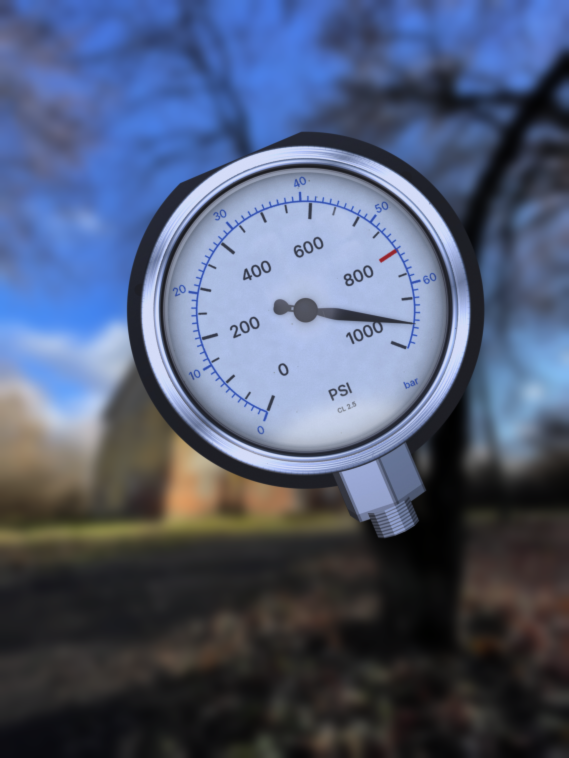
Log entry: 950psi
